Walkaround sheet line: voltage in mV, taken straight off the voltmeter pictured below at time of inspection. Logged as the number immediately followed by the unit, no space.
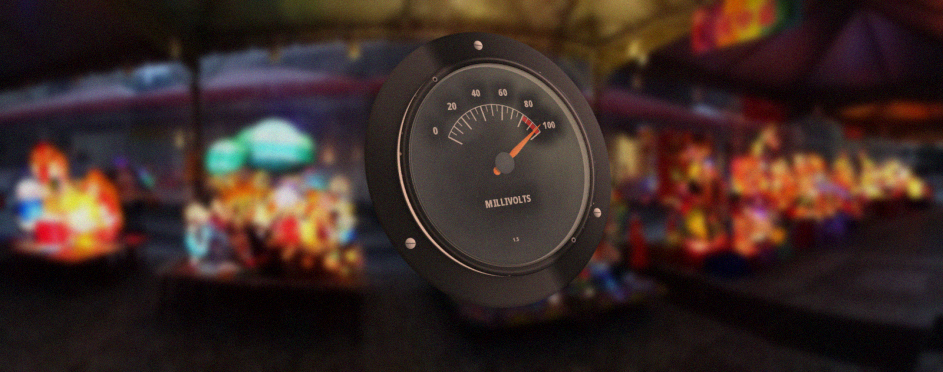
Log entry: 95mV
